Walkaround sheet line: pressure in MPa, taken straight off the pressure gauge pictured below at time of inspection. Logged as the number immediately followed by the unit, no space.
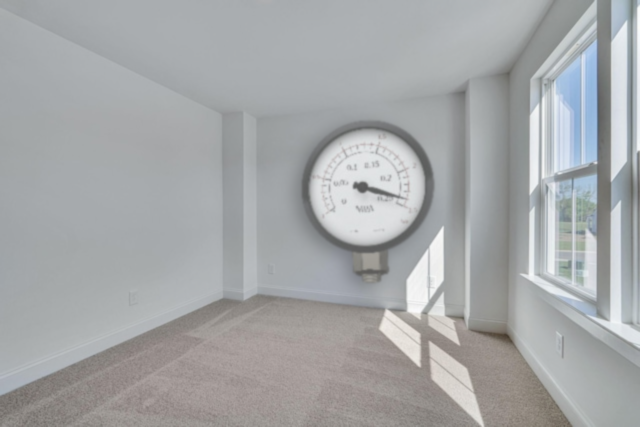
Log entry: 0.24MPa
